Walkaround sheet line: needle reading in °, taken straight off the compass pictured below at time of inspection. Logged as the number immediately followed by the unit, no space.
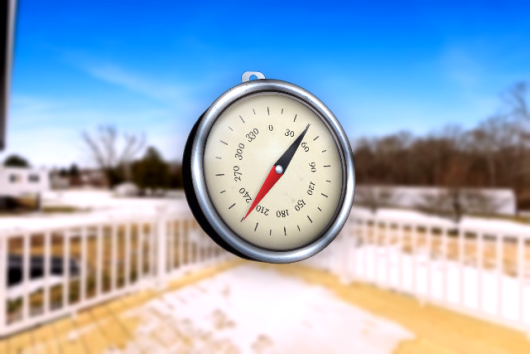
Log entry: 225°
